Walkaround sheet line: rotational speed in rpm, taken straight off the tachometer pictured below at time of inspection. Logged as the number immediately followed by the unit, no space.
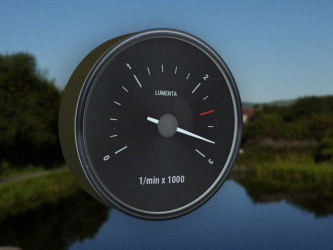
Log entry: 2800rpm
